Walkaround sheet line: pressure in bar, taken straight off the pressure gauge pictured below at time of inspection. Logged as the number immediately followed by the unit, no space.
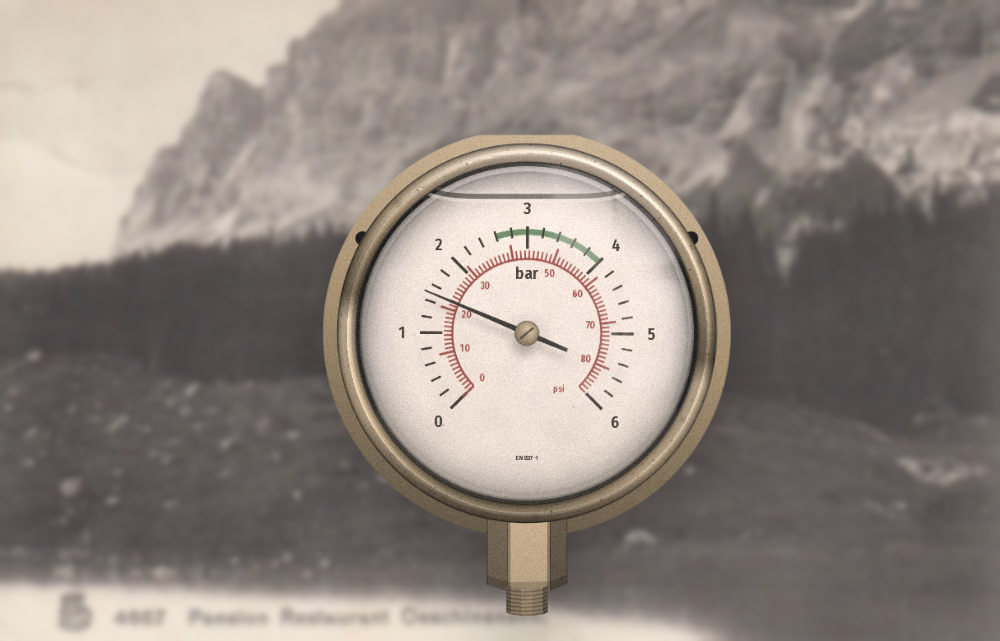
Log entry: 1.5bar
